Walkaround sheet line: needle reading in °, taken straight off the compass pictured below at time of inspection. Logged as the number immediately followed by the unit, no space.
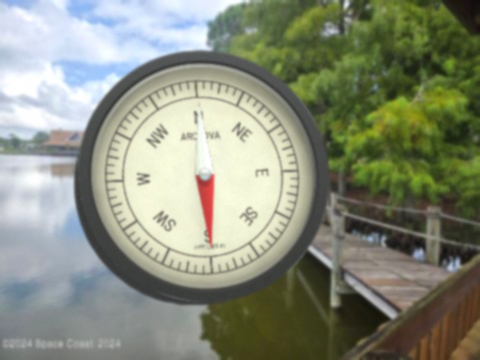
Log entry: 180°
